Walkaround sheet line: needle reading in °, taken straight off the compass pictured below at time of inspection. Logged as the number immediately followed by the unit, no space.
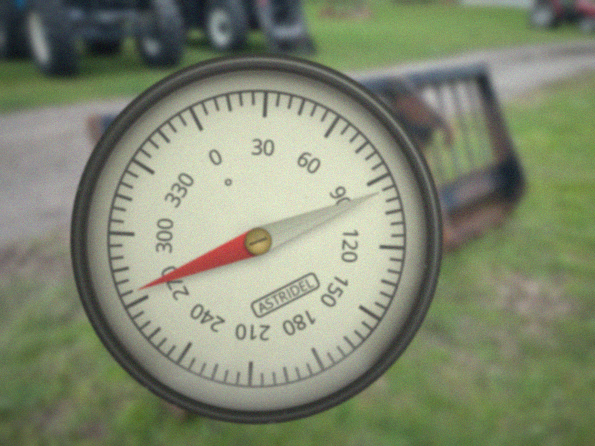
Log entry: 275°
